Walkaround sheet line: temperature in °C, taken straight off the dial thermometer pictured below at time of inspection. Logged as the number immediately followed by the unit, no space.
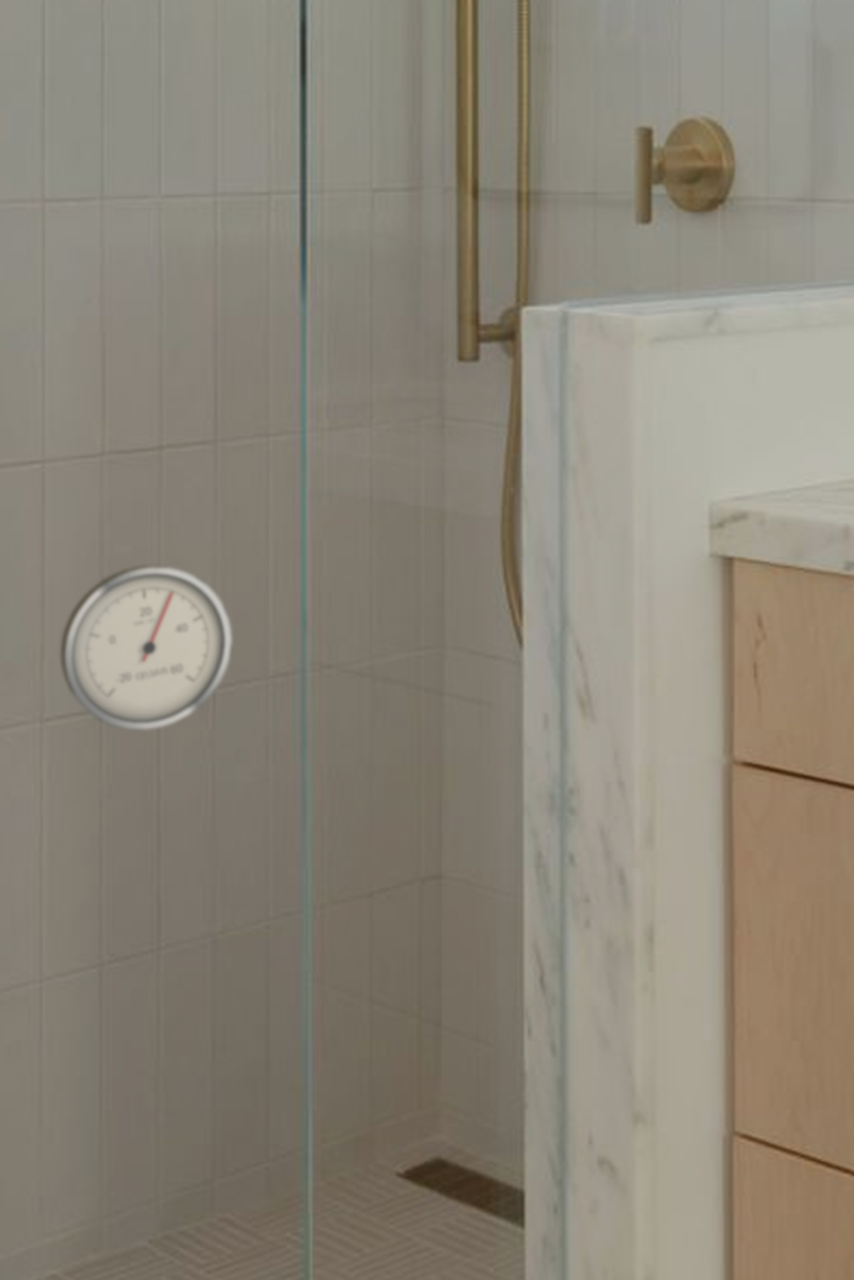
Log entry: 28°C
